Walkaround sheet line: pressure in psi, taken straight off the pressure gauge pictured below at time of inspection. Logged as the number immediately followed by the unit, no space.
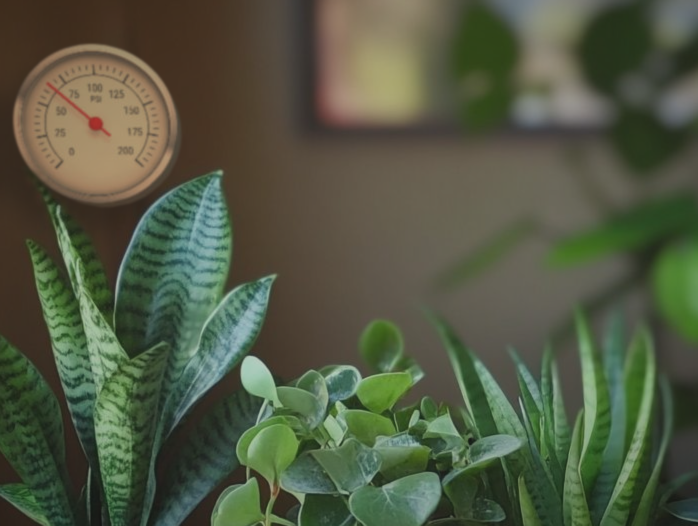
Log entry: 65psi
